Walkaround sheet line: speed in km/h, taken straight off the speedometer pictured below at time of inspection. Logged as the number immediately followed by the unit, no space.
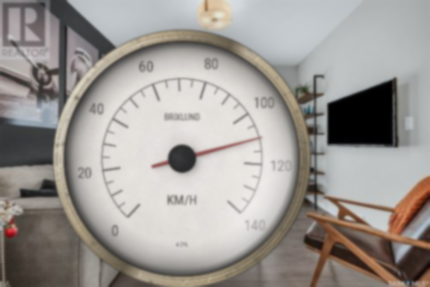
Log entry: 110km/h
